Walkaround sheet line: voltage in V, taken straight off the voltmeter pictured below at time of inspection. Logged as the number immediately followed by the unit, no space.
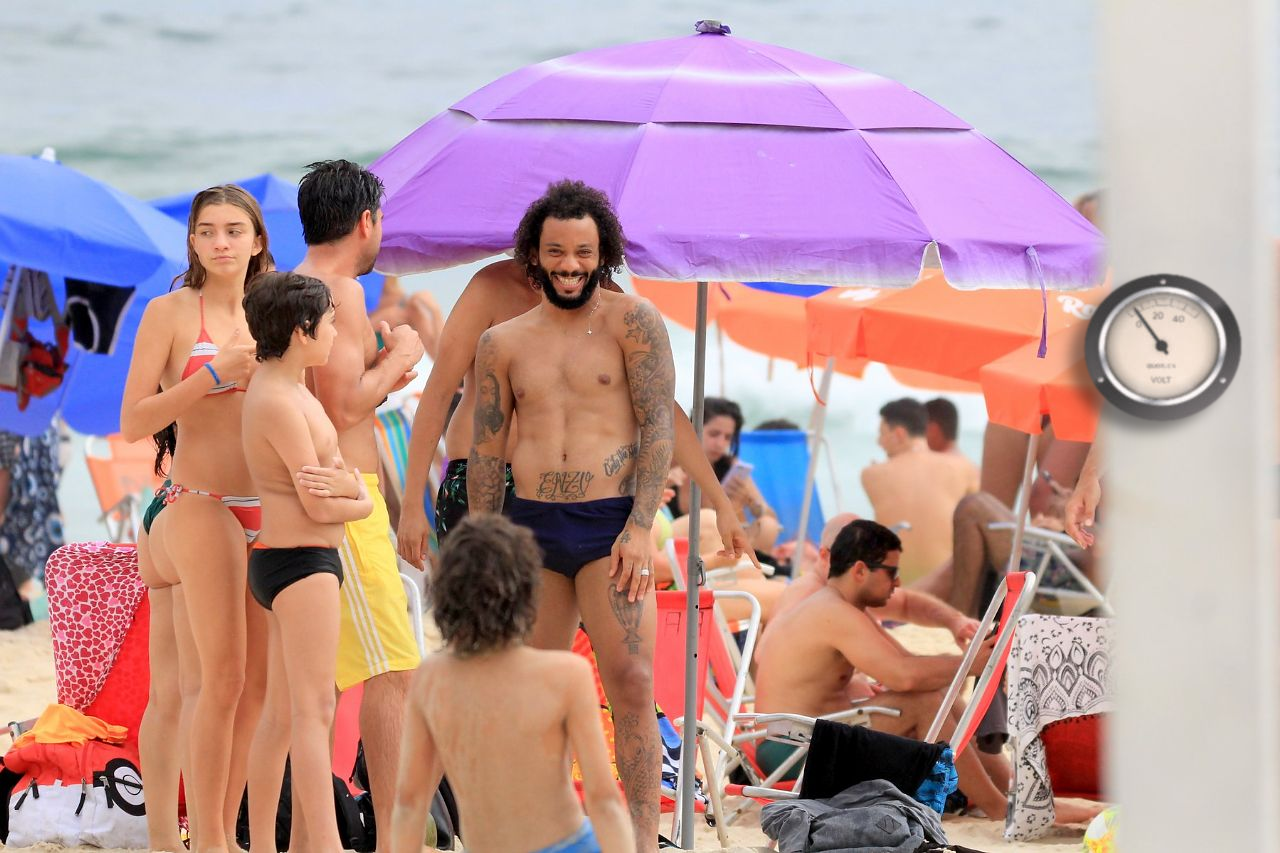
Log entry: 5V
